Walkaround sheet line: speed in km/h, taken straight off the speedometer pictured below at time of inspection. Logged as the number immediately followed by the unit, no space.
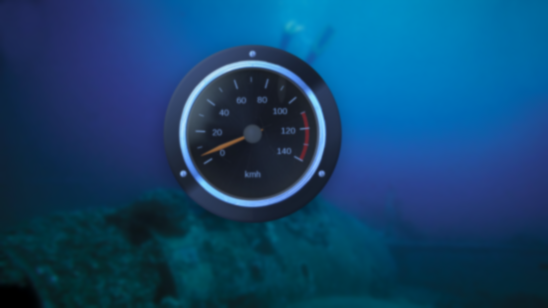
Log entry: 5km/h
